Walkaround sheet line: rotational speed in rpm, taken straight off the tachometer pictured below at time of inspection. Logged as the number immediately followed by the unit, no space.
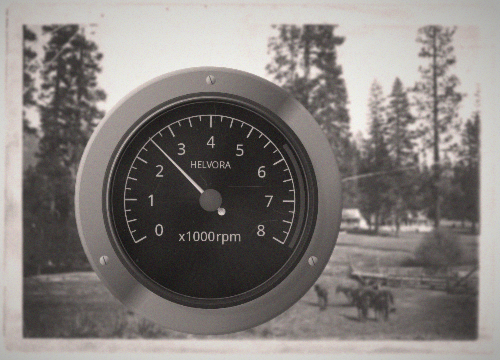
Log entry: 2500rpm
